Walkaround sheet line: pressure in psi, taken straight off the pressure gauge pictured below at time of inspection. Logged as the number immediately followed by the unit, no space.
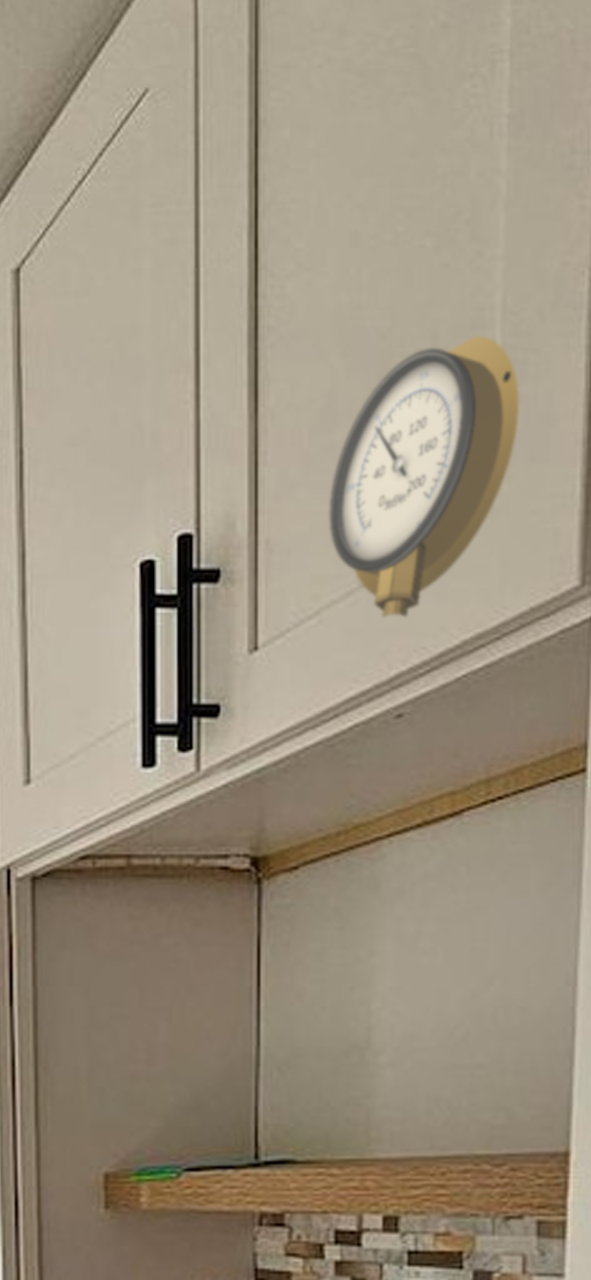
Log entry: 70psi
